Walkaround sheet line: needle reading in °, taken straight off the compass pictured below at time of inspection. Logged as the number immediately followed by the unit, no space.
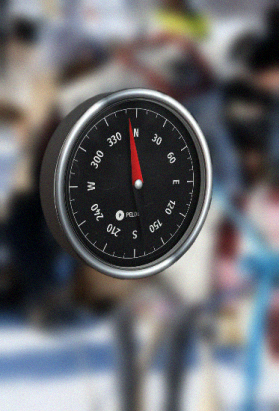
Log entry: 350°
